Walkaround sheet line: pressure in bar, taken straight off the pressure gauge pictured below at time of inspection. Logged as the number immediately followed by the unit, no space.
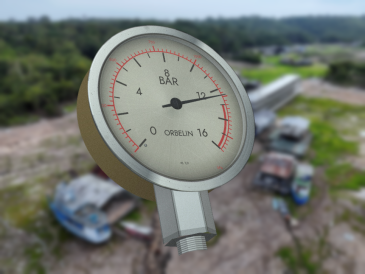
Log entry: 12.5bar
